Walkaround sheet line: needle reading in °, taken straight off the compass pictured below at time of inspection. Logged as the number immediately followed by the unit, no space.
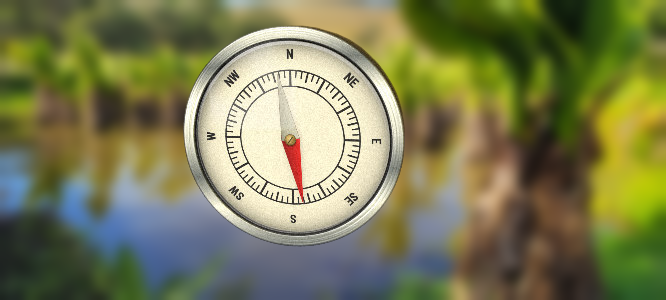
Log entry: 170°
